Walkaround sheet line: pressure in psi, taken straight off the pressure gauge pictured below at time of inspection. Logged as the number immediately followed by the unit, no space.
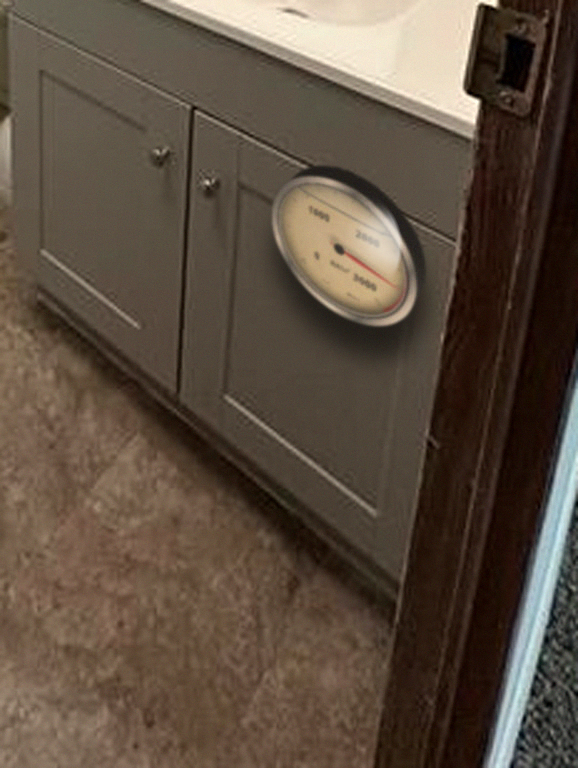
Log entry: 2600psi
